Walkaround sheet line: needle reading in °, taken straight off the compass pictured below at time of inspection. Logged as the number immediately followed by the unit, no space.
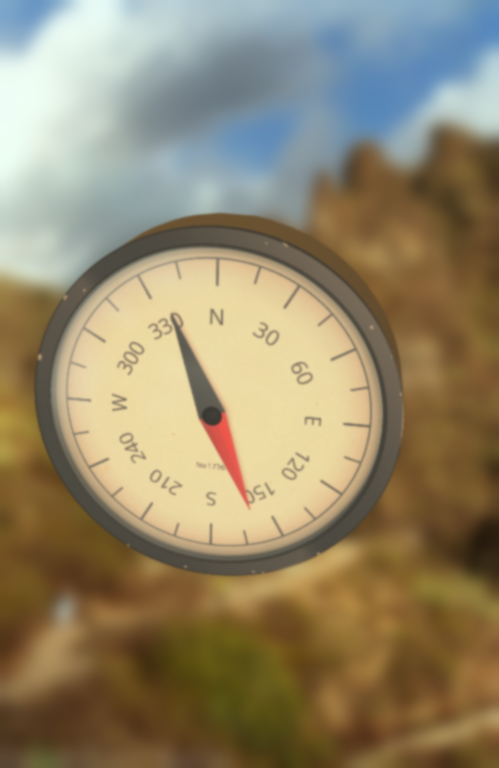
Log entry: 157.5°
